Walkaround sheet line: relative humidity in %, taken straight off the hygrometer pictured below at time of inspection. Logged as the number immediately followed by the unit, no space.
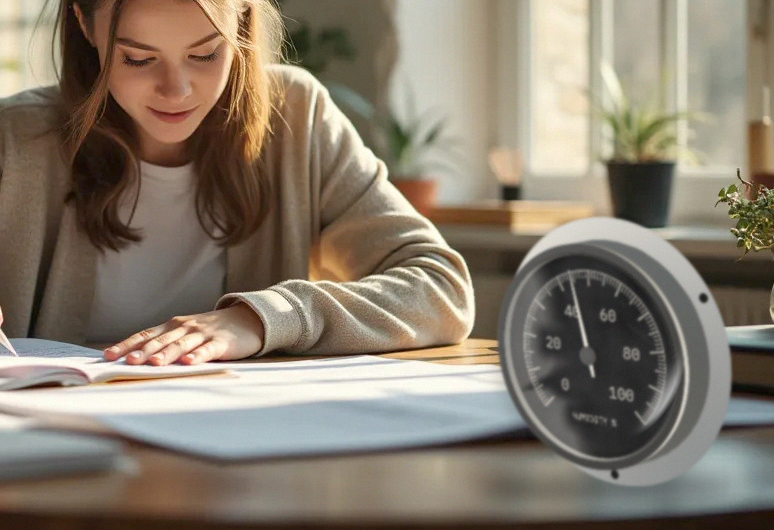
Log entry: 45%
